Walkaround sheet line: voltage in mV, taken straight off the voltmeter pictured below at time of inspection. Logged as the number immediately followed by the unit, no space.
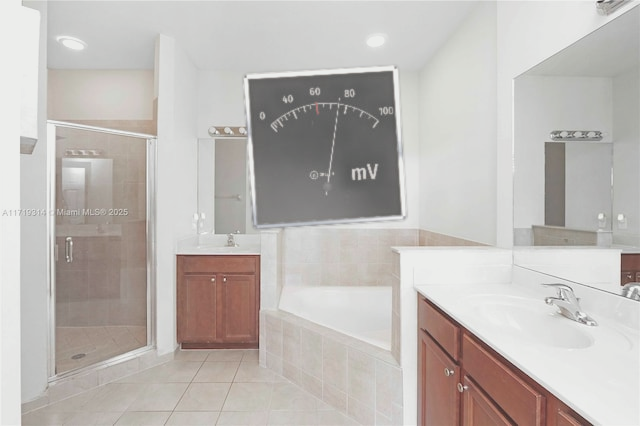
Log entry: 75mV
